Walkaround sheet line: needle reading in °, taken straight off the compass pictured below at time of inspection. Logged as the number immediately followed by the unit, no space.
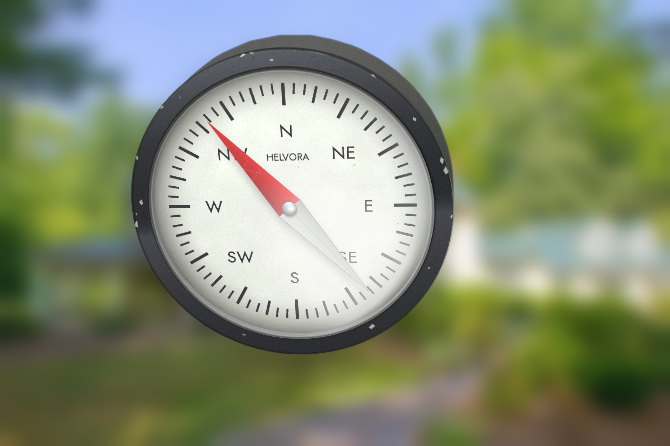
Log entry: 320°
